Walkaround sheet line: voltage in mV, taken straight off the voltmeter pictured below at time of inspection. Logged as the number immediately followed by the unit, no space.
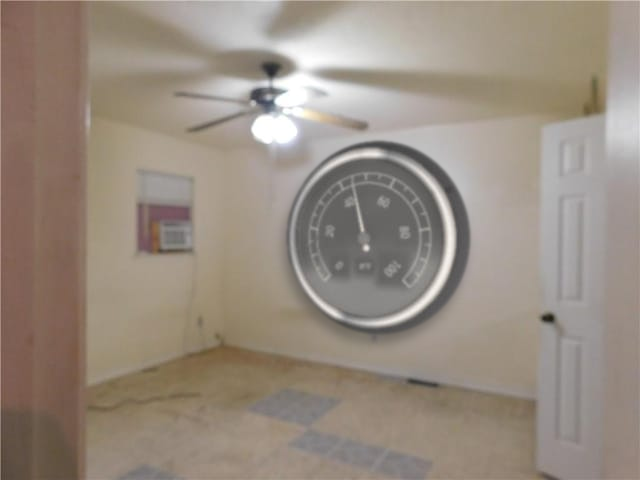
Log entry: 45mV
